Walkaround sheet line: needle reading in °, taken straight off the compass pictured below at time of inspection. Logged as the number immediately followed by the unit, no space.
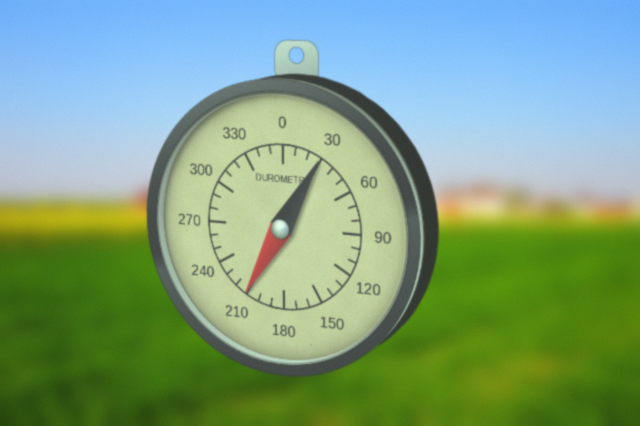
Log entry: 210°
